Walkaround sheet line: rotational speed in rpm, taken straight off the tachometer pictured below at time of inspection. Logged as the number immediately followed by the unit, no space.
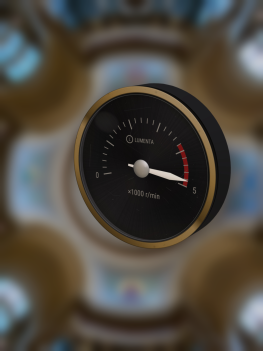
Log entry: 4800rpm
